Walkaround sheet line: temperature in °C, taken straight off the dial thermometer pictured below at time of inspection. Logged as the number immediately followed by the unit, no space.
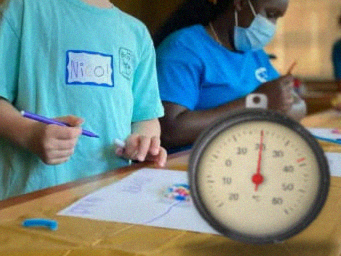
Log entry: 20°C
